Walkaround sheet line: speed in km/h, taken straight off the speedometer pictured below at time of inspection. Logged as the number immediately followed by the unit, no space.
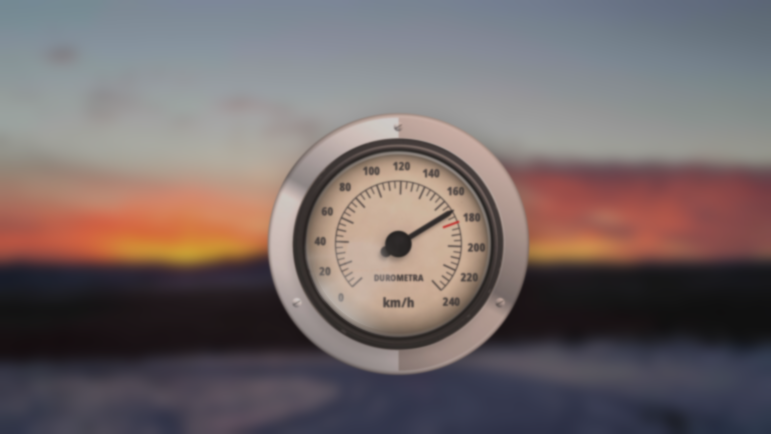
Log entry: 170km/h
